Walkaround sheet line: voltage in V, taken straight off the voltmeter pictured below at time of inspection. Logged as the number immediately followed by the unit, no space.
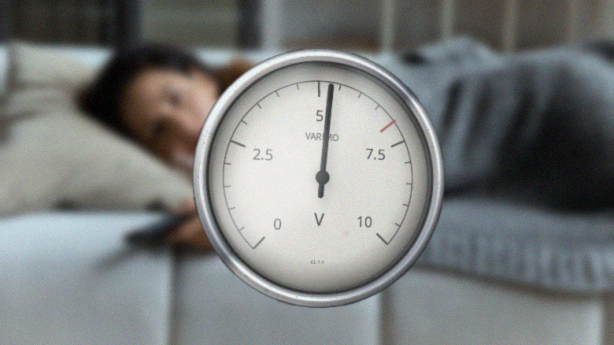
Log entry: 5.25V
